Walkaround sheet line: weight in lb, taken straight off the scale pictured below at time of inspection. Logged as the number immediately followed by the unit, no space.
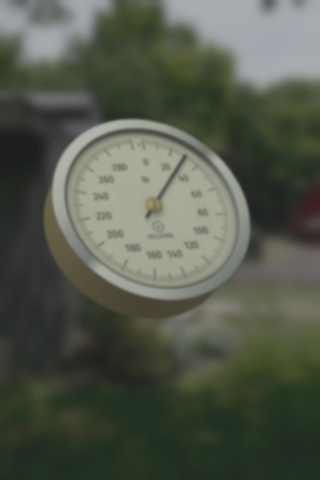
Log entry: 30lb
